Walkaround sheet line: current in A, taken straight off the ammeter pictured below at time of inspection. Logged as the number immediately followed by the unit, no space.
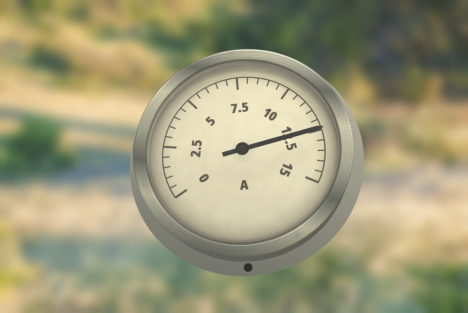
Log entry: 12.5A
